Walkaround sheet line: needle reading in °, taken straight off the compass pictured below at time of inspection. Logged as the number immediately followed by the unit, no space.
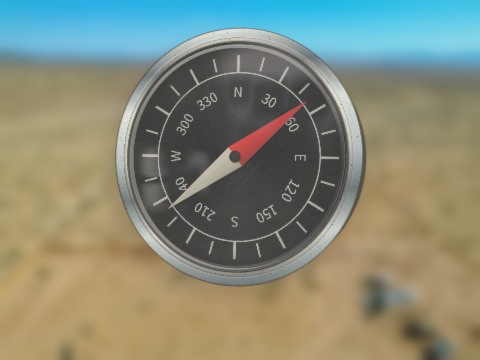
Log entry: 52.5°
